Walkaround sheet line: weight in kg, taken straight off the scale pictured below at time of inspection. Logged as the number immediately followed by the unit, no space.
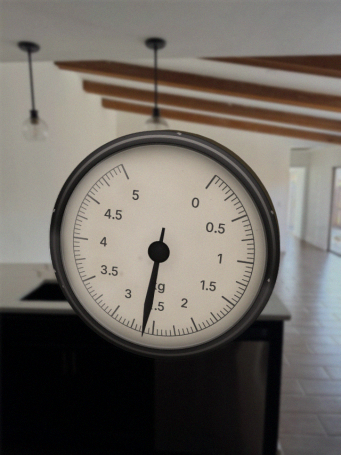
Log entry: 2.6kg
